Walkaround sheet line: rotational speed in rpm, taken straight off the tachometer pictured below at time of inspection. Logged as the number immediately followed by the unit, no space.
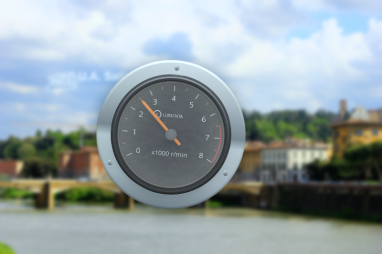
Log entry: 2500rpm
